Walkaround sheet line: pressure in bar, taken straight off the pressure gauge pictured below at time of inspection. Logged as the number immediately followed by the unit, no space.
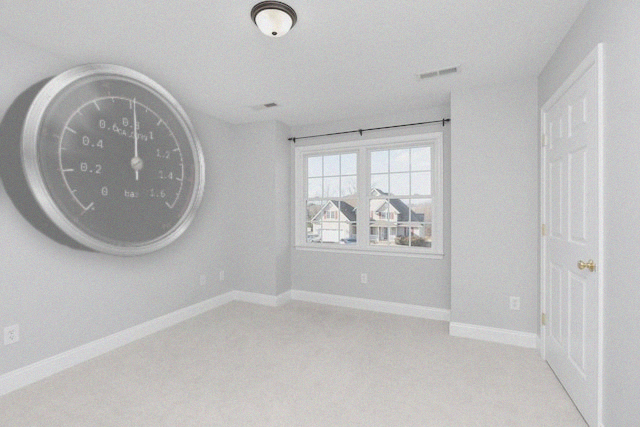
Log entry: 0.8bar
